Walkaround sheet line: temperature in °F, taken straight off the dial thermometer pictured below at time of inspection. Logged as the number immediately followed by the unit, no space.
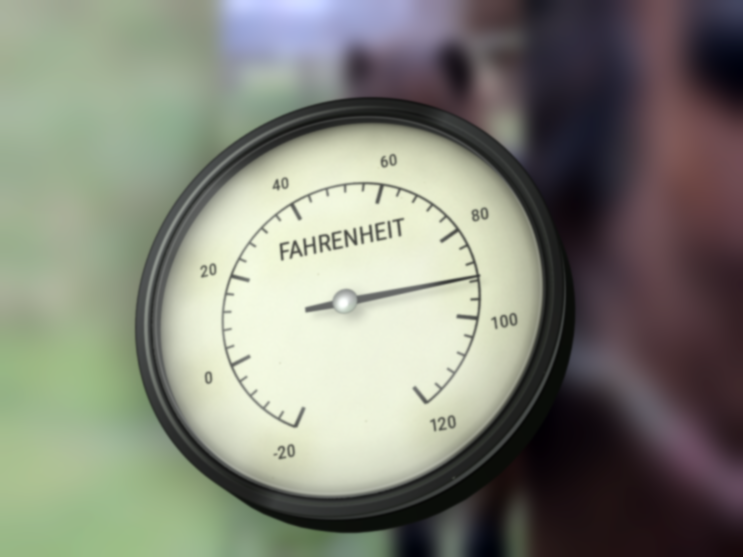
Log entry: 92°F
